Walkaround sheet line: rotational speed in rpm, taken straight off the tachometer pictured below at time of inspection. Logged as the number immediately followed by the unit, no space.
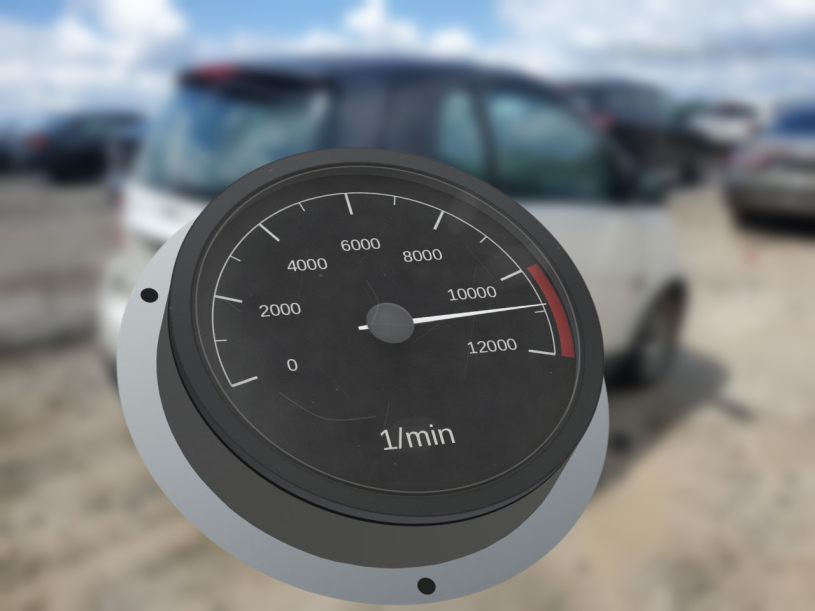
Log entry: 11000rpm
